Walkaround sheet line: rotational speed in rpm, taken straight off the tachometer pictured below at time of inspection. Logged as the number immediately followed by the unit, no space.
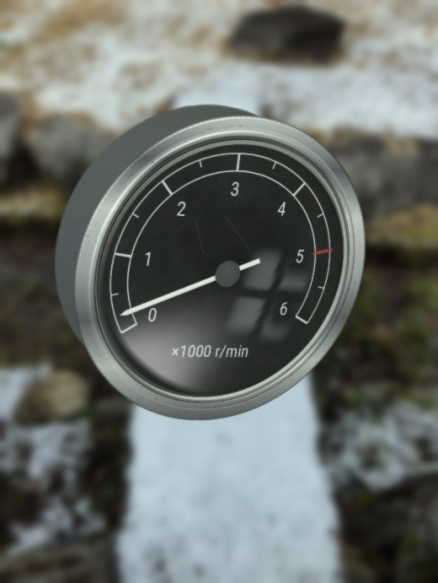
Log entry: 250rpm
